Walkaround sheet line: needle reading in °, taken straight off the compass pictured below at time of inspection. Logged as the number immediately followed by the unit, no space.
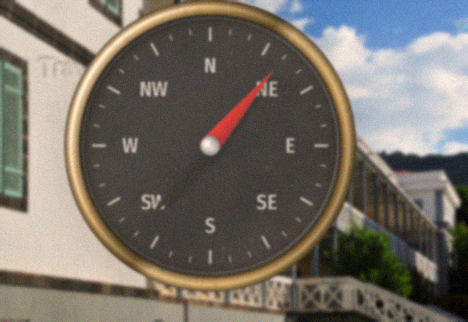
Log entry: 40°
